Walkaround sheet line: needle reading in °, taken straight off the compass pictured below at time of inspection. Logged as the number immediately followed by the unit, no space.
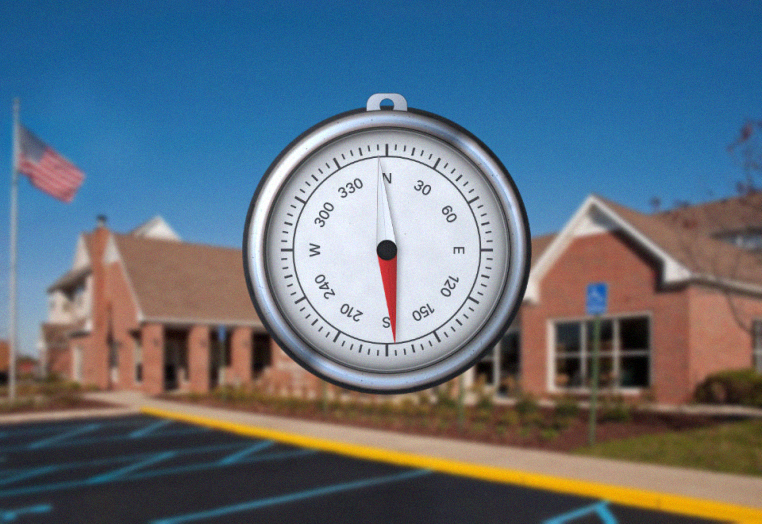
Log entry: 175°
